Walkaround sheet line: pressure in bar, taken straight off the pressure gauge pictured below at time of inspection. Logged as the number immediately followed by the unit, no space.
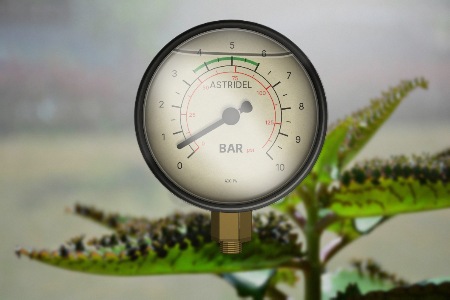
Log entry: 0.5bar
